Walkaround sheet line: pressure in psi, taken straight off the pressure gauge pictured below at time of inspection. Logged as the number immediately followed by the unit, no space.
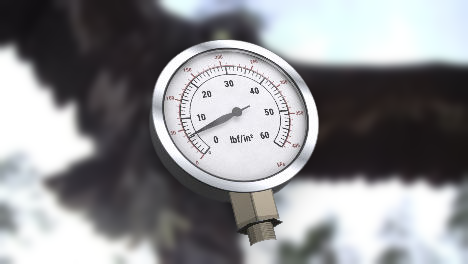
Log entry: 5psi
